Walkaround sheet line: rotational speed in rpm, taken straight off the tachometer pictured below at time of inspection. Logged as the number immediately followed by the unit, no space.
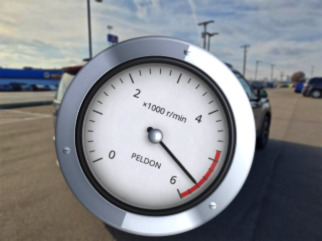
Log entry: 5600rpm
